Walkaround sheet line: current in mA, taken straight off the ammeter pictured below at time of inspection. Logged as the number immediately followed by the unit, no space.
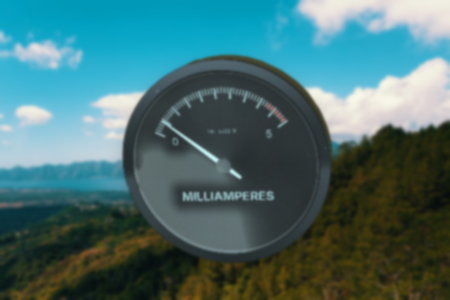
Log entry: 0.5mA
